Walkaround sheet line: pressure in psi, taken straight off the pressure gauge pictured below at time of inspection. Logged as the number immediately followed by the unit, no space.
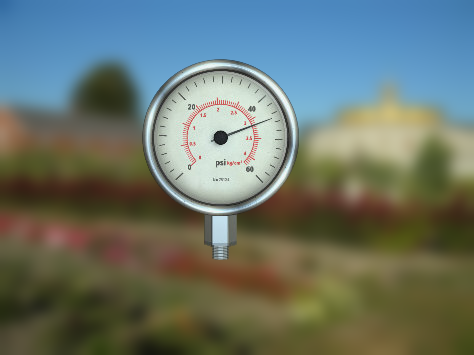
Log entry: 45psi
